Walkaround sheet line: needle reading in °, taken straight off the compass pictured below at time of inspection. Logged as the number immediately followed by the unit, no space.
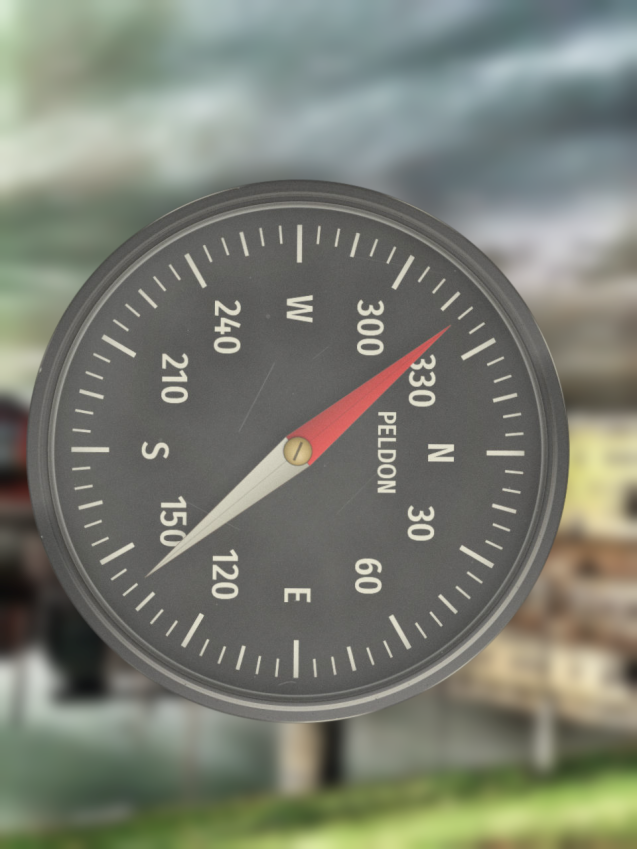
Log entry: 320°
